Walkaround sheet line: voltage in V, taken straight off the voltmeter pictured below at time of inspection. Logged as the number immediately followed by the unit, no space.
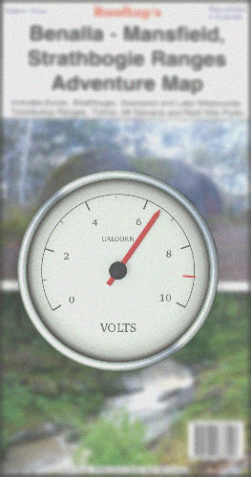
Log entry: 6.5V
